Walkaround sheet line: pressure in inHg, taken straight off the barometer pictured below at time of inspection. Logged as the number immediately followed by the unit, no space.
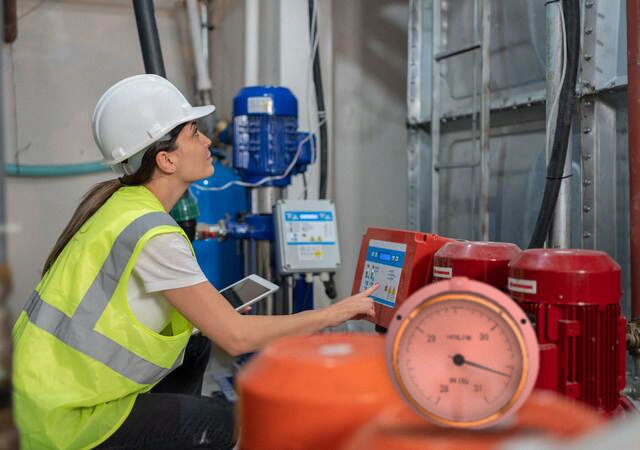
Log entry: 30.6inHg
